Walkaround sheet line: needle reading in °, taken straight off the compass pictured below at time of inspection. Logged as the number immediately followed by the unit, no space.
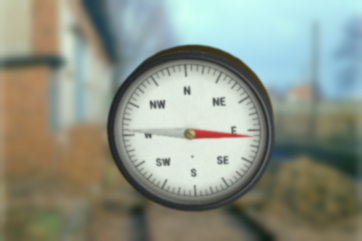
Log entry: 95°
